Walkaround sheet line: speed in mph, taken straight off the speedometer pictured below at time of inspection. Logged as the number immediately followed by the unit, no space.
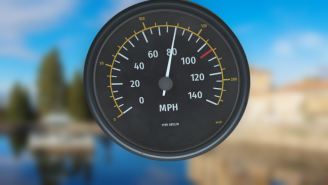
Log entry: 80mph
